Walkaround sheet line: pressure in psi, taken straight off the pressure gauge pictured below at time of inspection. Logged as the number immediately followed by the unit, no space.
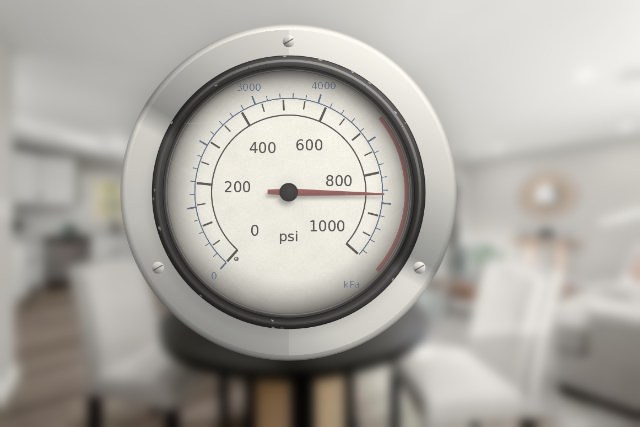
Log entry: 850psi
